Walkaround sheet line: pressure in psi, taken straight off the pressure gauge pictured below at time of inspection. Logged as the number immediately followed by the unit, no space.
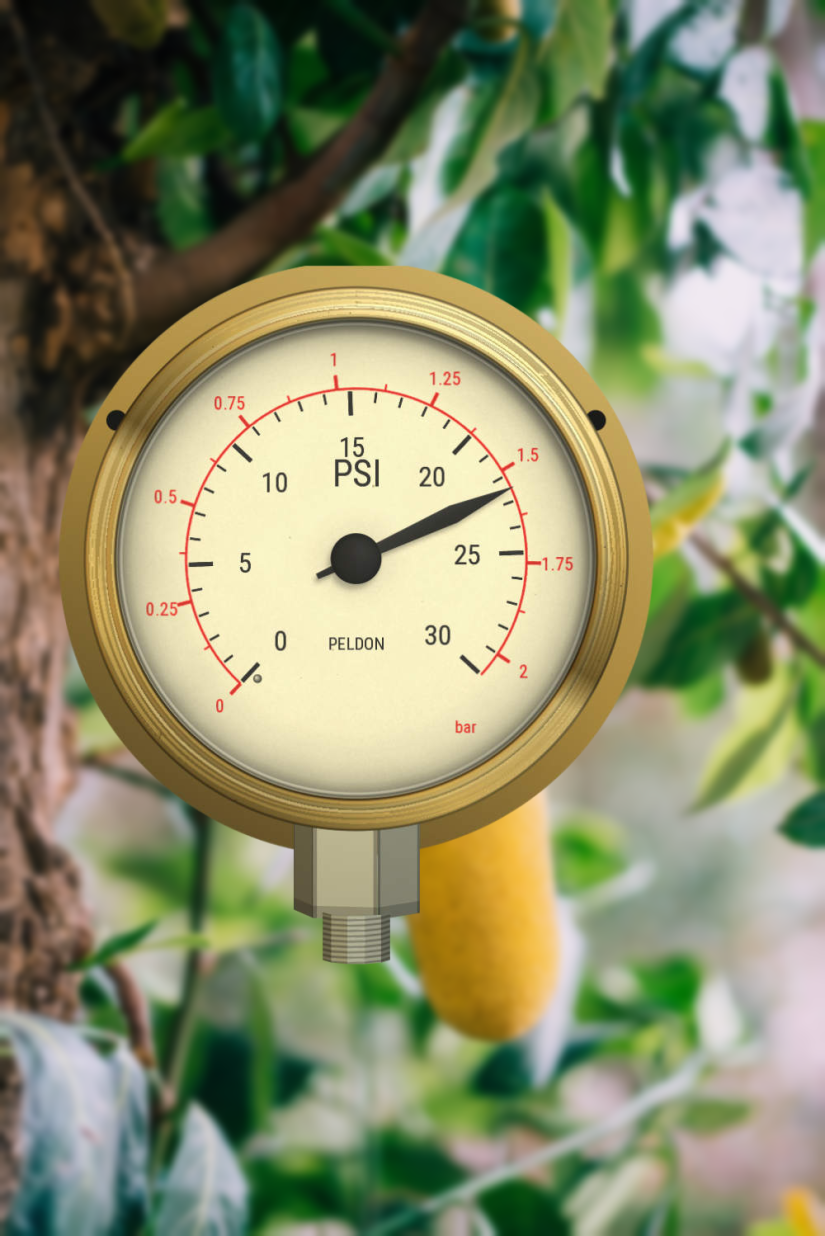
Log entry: 22.5psi
